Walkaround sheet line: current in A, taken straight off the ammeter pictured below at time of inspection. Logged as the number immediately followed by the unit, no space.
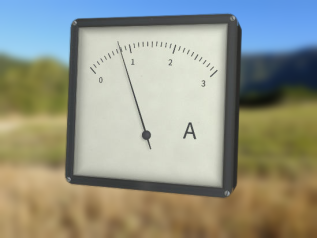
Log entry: 0.8A
